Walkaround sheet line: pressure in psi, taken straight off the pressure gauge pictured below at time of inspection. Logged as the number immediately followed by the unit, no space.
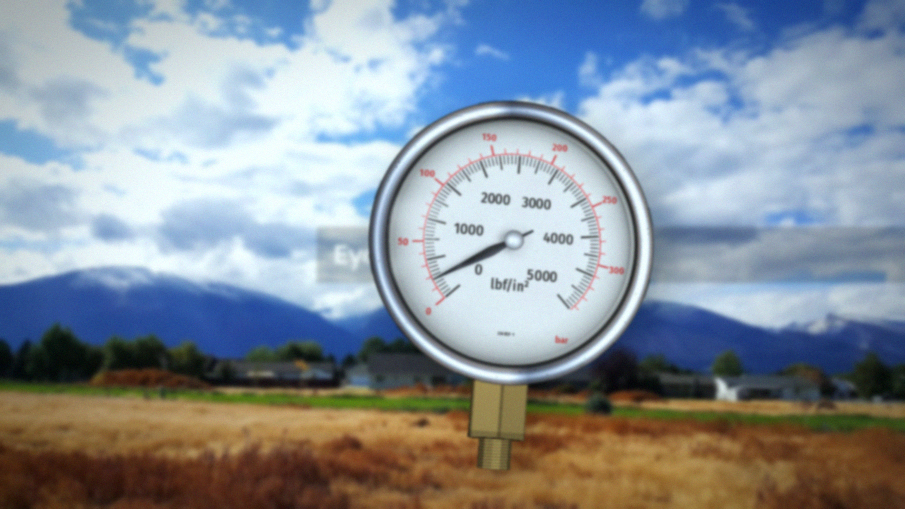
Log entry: 250psi
